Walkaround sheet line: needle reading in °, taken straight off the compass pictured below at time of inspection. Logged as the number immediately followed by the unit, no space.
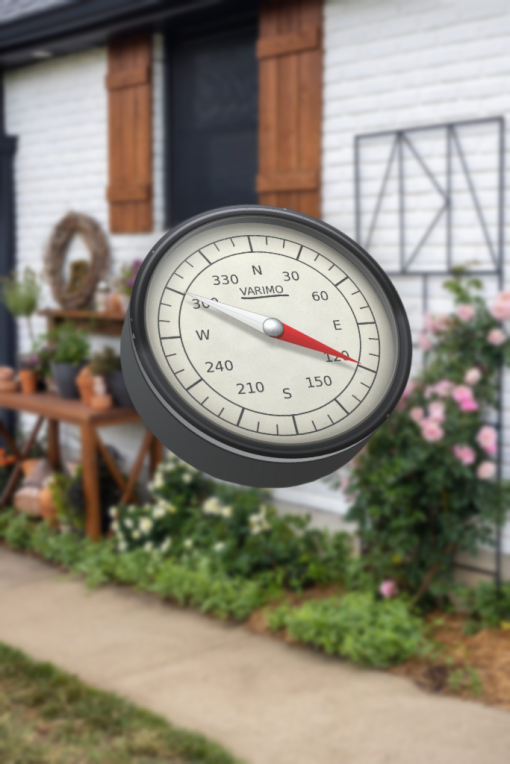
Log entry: 120°
